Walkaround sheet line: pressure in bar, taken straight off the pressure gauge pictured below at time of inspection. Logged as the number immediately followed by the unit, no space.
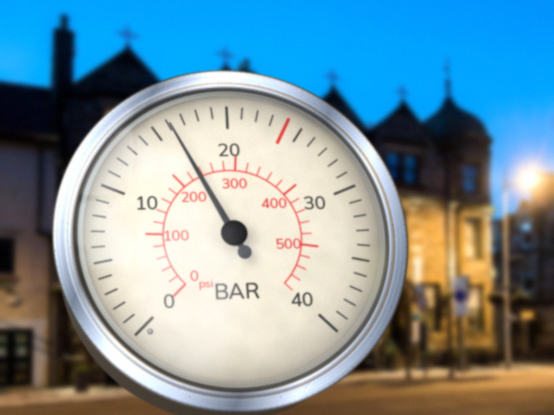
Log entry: 16bar
